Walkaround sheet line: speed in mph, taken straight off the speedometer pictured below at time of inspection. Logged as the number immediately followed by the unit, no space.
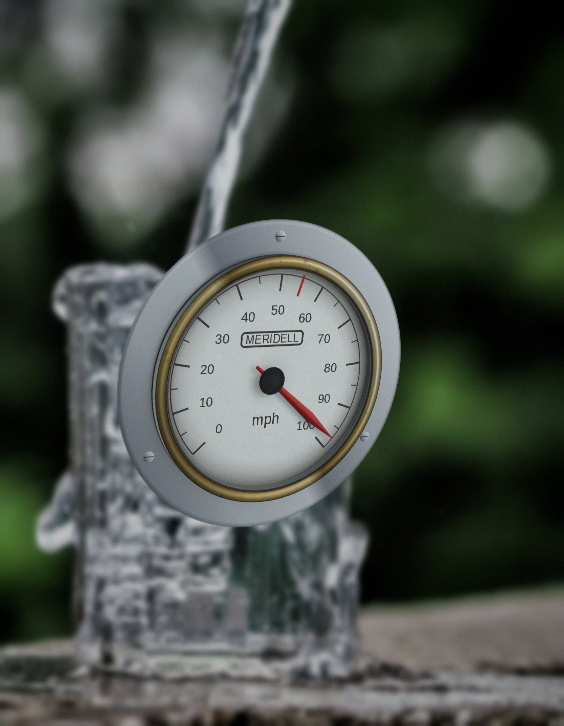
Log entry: 97.5mph
